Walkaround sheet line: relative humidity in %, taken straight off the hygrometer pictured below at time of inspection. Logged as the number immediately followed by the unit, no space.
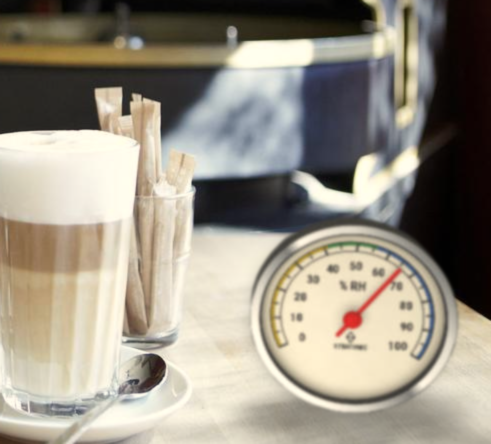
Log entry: 65%
